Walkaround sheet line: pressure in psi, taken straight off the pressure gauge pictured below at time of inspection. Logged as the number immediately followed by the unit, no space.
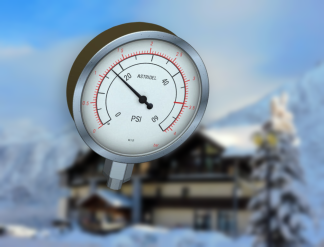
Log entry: 17.5psi
